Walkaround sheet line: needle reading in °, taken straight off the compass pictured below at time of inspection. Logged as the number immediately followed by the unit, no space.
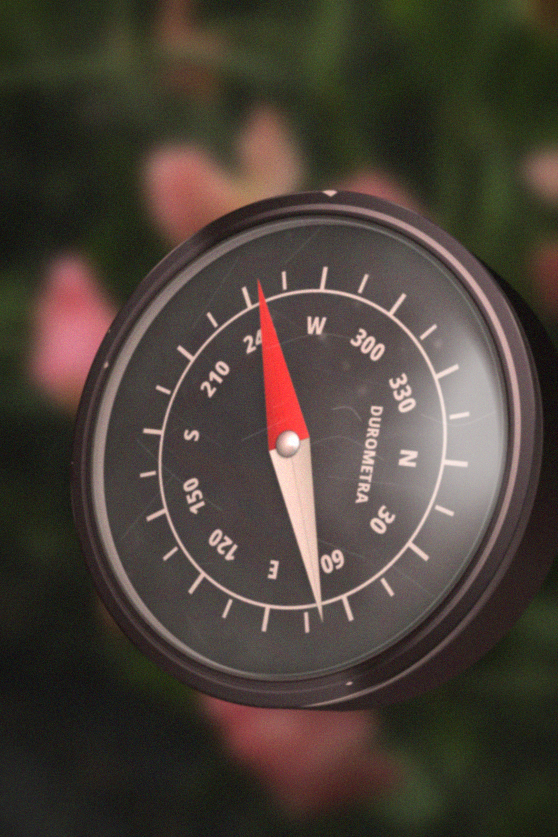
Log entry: 247.5°
